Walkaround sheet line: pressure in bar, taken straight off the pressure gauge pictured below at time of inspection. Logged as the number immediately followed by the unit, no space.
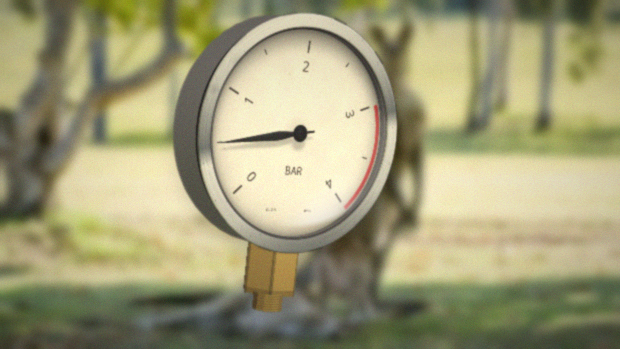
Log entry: 0.5bar
